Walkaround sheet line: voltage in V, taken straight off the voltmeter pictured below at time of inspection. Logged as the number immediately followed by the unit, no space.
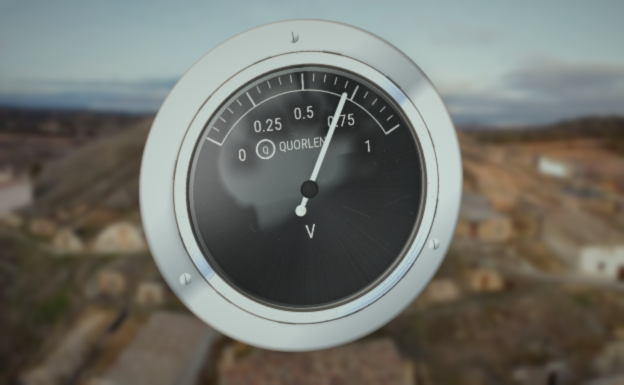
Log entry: 0.7V
